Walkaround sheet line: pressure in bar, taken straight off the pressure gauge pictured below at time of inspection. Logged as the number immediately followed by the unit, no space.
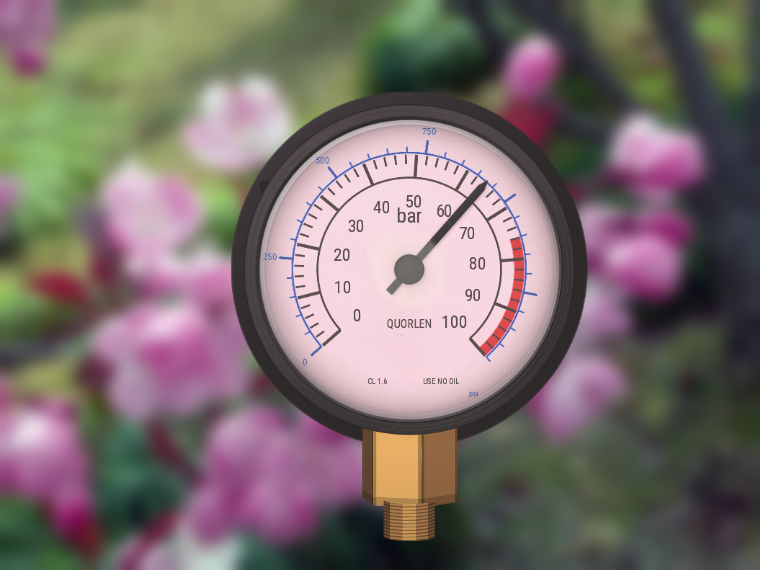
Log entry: 64bar
